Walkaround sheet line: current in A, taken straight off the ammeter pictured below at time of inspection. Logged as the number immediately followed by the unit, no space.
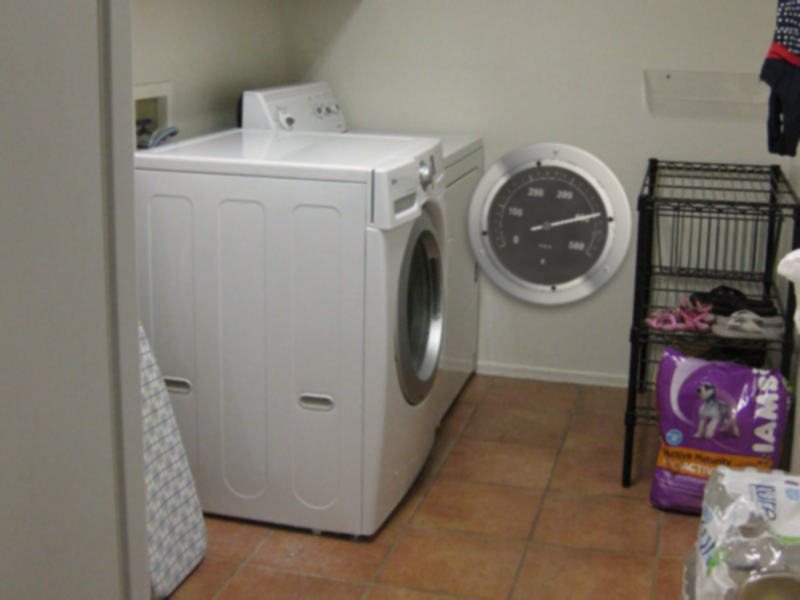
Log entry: 400A
